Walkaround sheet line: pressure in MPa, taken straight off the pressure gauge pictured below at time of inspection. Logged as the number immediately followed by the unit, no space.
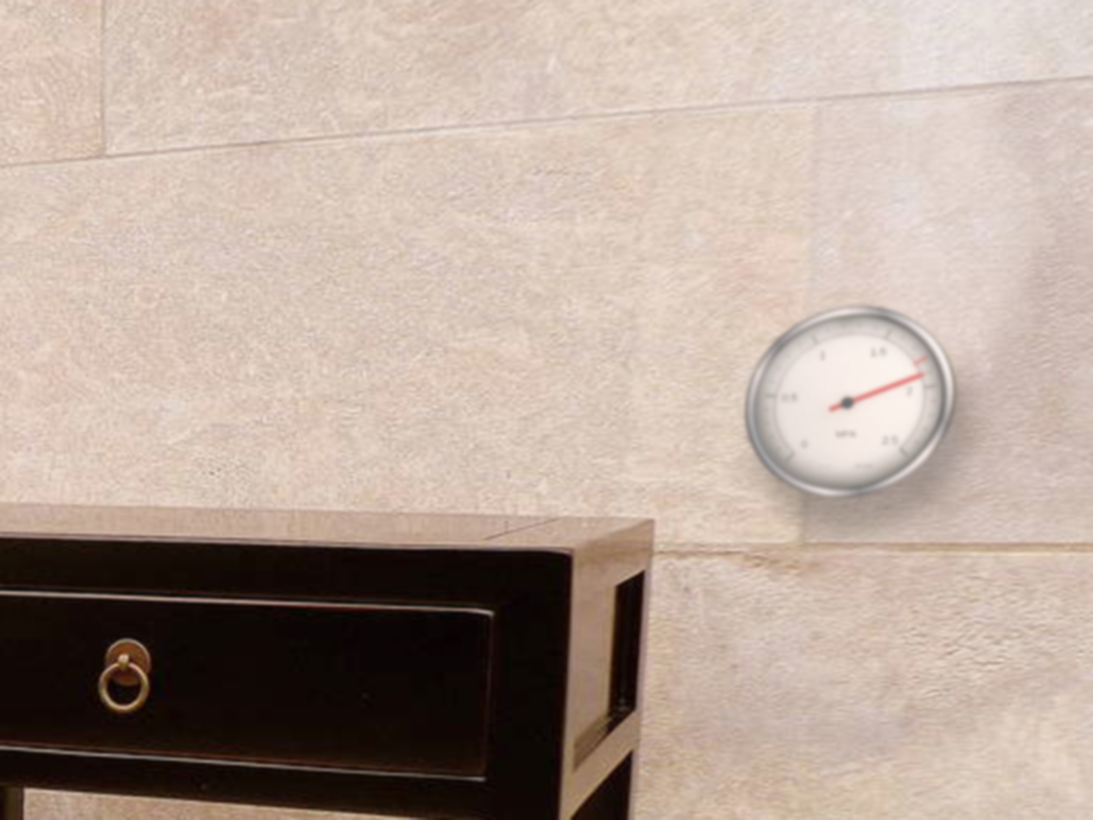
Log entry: 1.9MPa
